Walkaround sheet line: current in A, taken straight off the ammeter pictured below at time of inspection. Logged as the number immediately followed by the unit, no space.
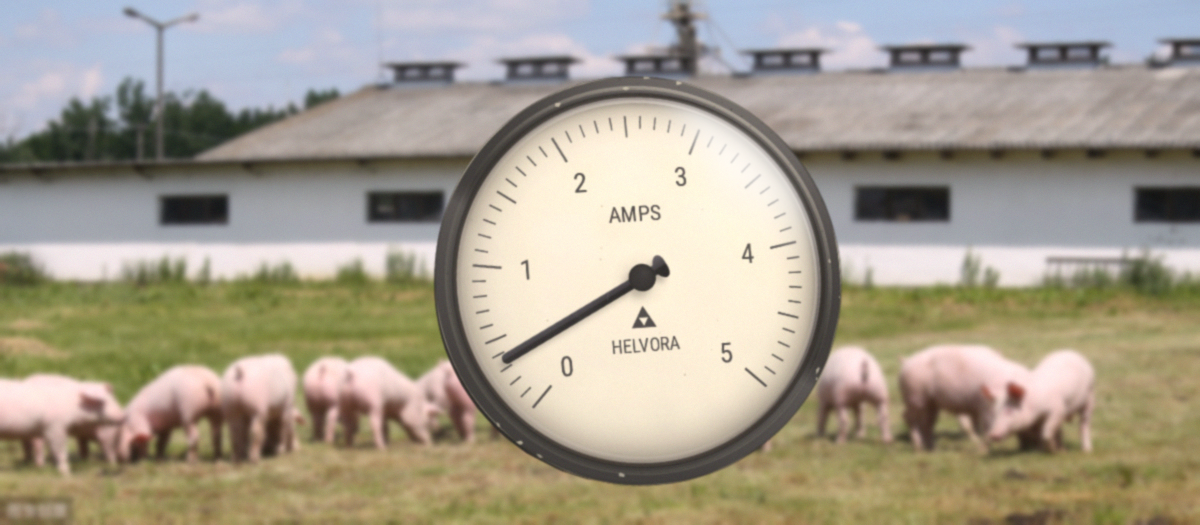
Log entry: 0.35A
